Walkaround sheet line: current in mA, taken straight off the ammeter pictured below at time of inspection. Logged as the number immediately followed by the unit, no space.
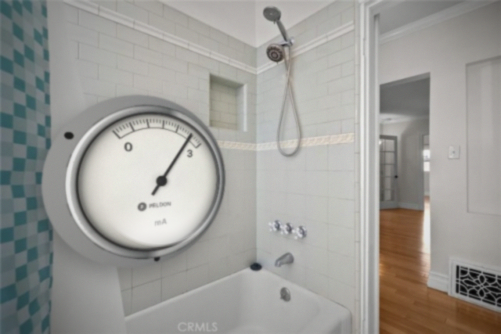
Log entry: 2.5mA
